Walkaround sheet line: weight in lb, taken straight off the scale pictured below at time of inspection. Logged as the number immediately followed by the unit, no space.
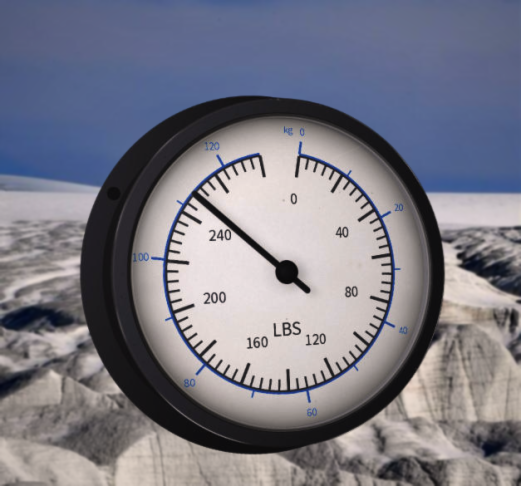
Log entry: 248lb
